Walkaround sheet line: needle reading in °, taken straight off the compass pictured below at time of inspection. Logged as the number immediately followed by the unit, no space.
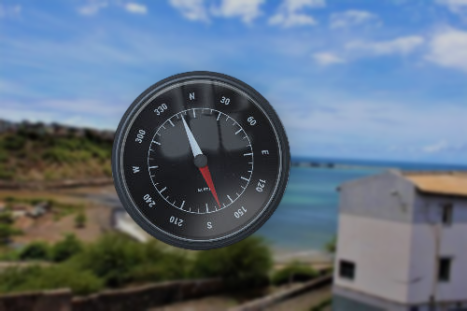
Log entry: 165°
